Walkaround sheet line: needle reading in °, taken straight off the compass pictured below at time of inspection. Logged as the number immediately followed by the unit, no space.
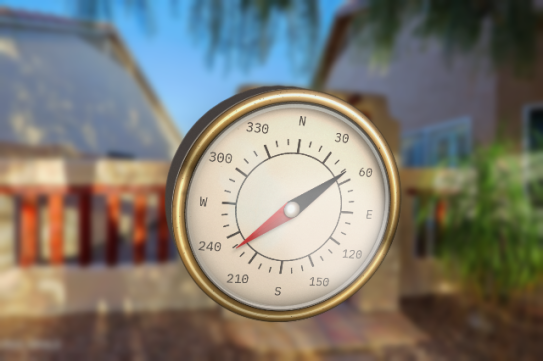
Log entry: 230°
